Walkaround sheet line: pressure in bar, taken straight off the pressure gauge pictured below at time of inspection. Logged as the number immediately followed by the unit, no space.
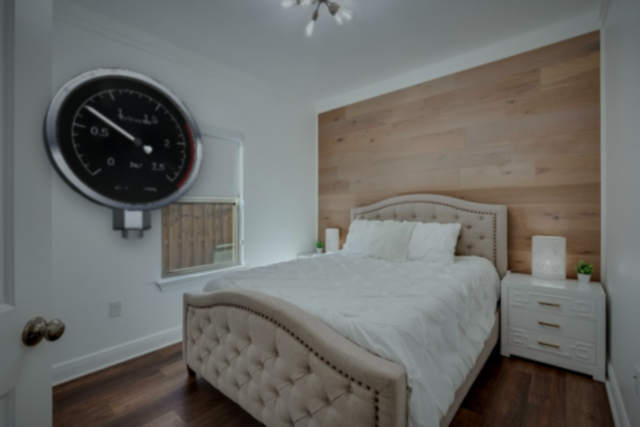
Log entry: 0.7bar
